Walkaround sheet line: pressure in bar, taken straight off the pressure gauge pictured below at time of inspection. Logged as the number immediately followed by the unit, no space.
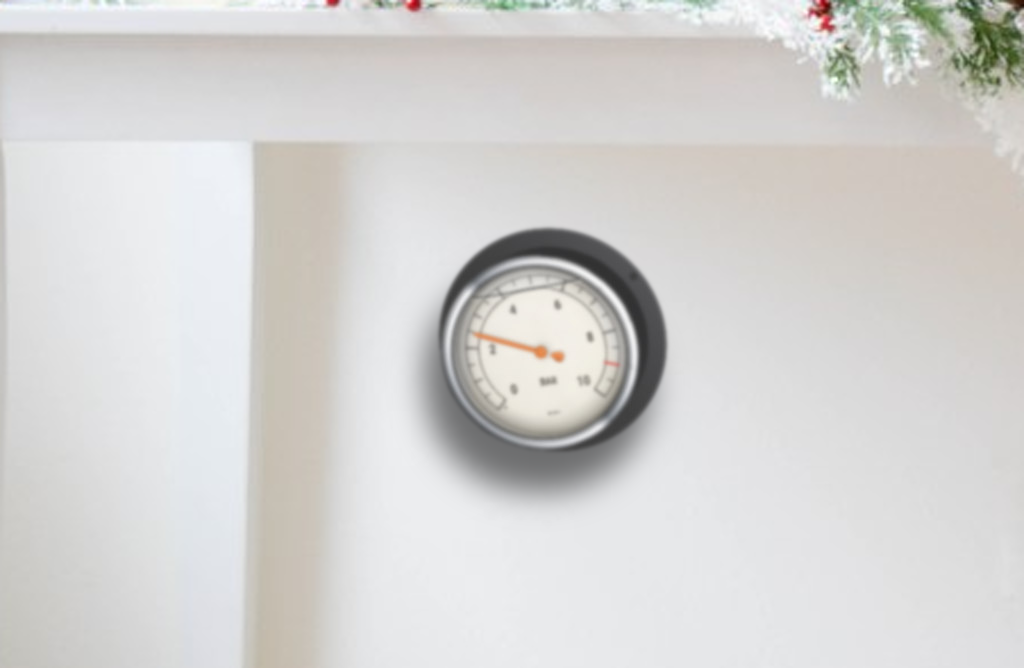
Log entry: 2.5bar
